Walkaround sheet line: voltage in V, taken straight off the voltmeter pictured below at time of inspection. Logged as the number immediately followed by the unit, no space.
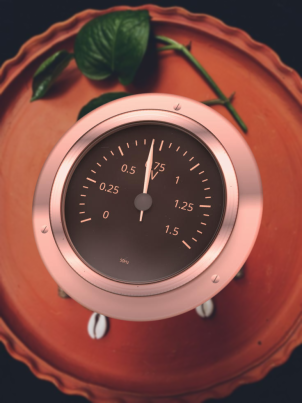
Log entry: 0.7V
